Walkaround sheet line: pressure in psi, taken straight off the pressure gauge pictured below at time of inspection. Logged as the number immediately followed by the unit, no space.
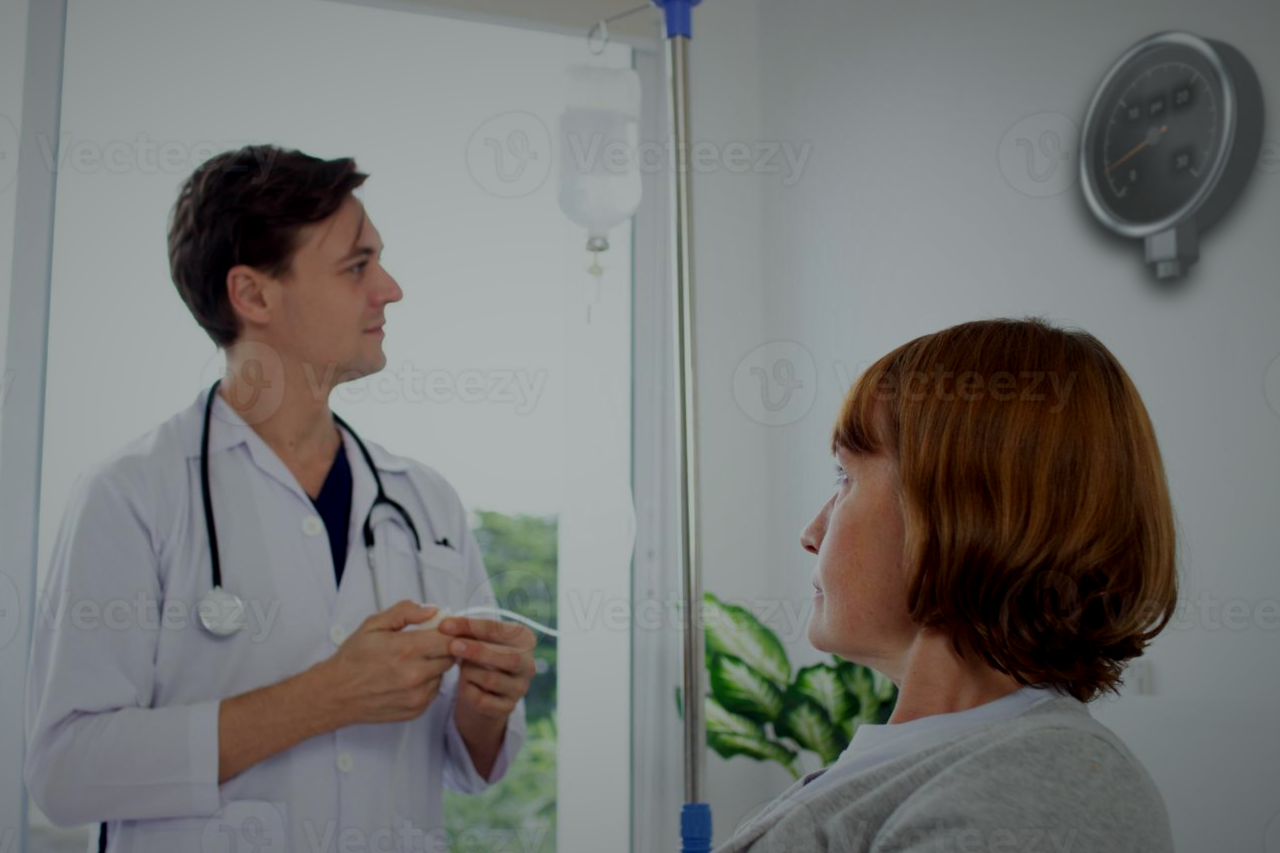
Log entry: 3psi
